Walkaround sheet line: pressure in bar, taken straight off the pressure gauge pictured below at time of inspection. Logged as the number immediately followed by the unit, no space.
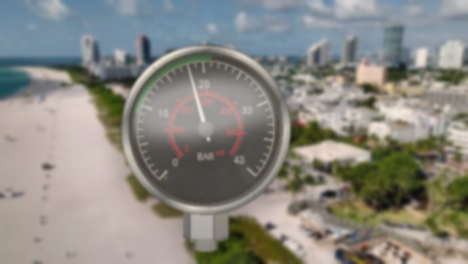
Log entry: 18bar
